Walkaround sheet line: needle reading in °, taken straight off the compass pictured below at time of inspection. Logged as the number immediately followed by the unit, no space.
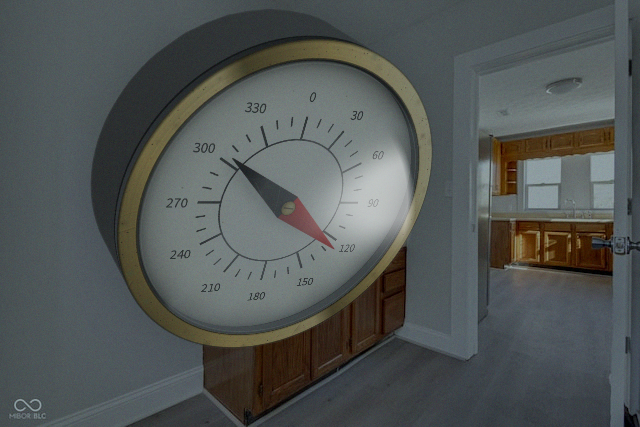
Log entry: 125°
